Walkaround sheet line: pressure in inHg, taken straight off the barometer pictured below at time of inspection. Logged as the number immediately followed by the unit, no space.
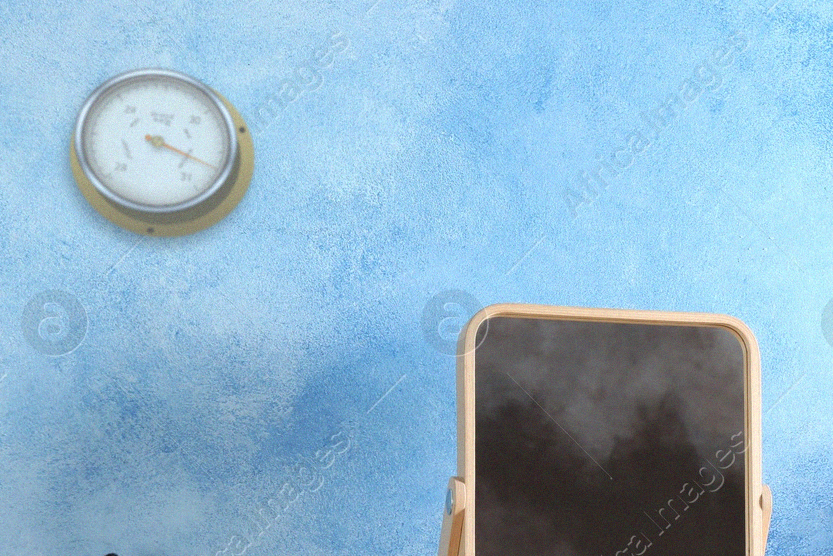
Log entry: 30.7inHg
